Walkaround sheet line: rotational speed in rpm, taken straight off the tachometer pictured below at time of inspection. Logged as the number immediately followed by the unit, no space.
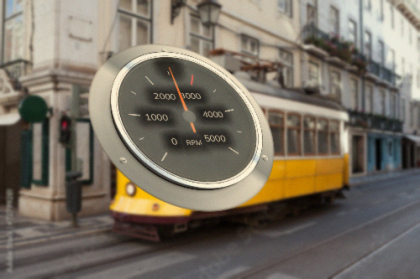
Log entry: 2500rpm
